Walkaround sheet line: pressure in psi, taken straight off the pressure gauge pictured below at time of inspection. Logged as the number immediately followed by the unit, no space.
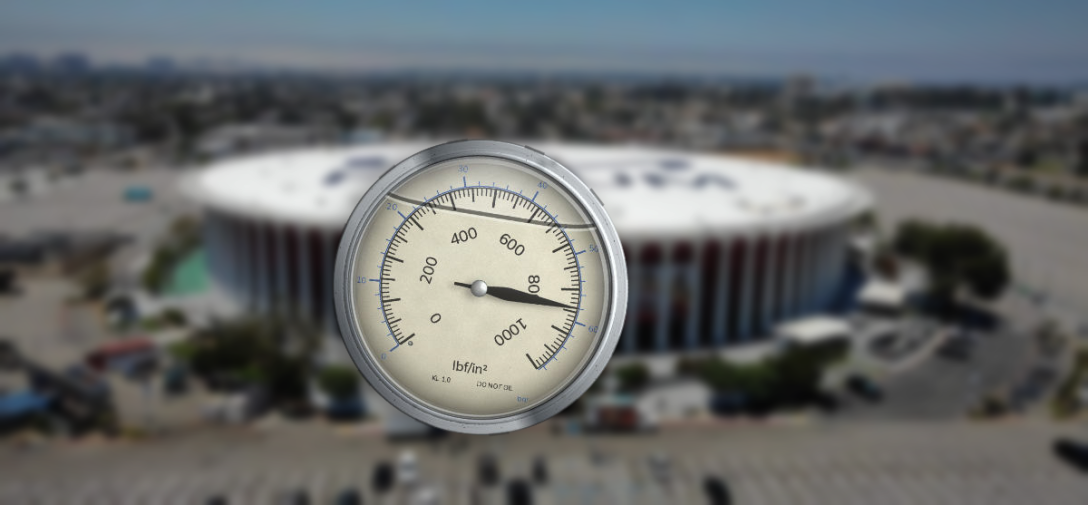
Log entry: 840psi
